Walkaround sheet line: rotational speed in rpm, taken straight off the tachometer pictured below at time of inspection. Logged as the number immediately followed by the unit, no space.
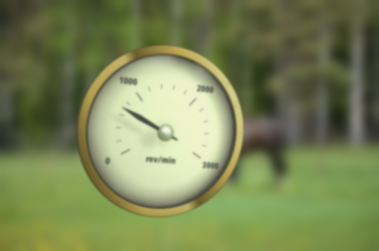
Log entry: 700rpm
